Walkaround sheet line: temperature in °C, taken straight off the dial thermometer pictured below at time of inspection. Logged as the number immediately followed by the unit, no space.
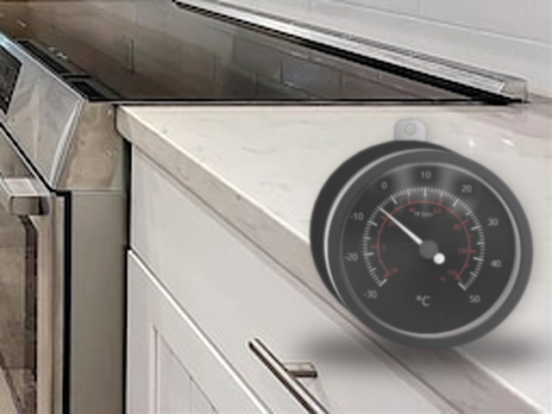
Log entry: -5°C
